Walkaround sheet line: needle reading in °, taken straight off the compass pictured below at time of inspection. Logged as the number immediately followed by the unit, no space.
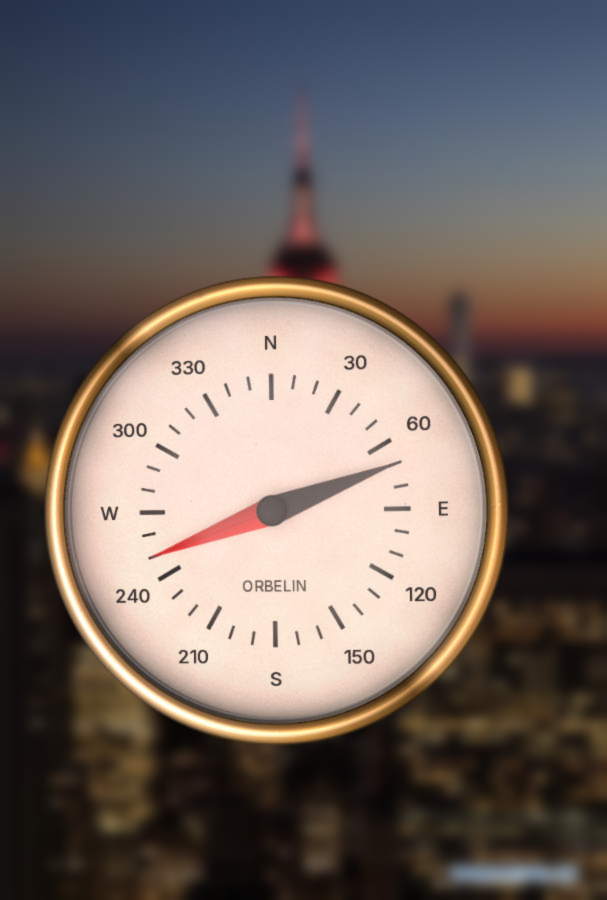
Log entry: 250°
